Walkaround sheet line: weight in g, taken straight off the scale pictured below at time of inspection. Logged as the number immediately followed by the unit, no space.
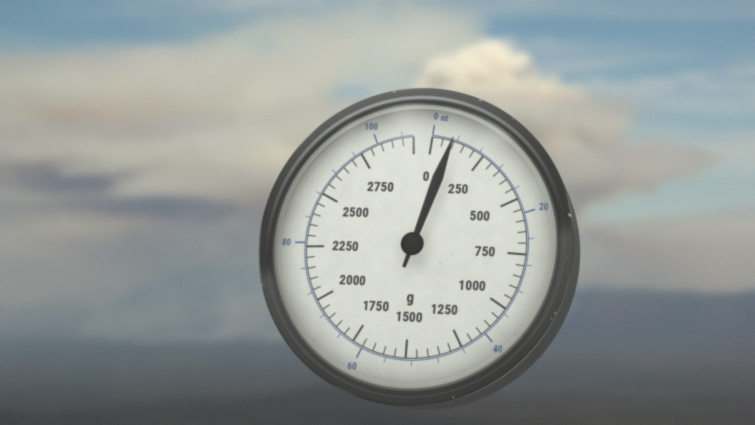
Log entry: 100g
